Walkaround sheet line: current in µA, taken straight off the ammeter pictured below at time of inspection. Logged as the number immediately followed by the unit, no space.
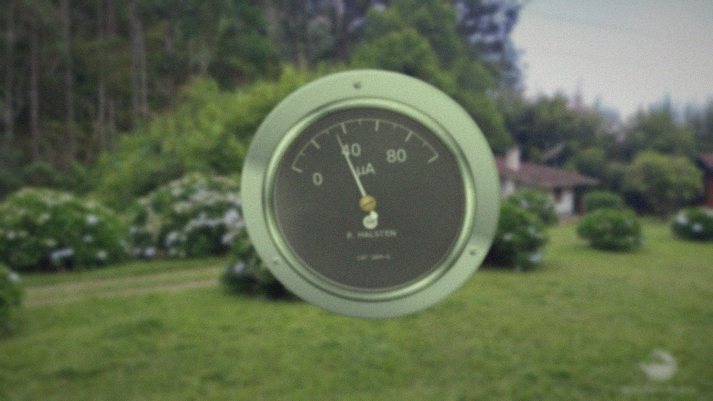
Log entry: 35µA
